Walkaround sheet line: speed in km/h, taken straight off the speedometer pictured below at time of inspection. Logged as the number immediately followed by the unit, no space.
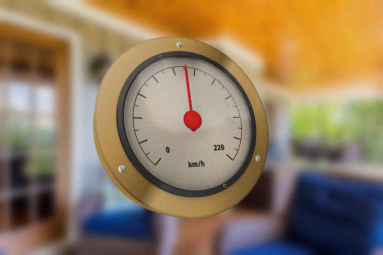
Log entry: 110km/h
